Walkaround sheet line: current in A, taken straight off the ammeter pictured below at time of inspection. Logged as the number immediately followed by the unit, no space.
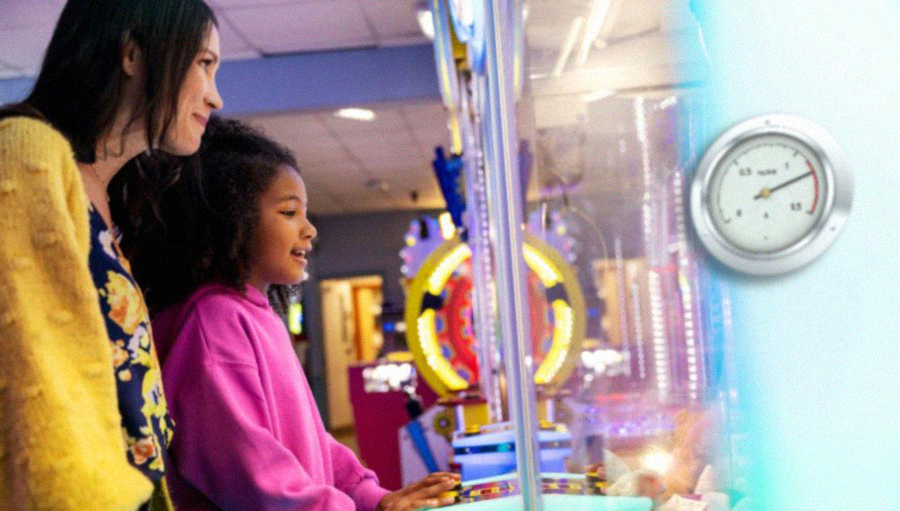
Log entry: 1.2A
